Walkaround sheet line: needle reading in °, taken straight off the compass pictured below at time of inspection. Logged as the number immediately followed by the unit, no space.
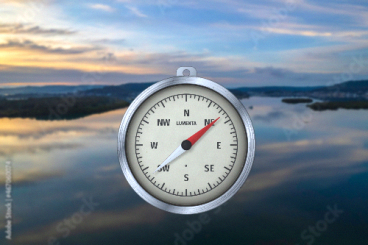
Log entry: 50°
